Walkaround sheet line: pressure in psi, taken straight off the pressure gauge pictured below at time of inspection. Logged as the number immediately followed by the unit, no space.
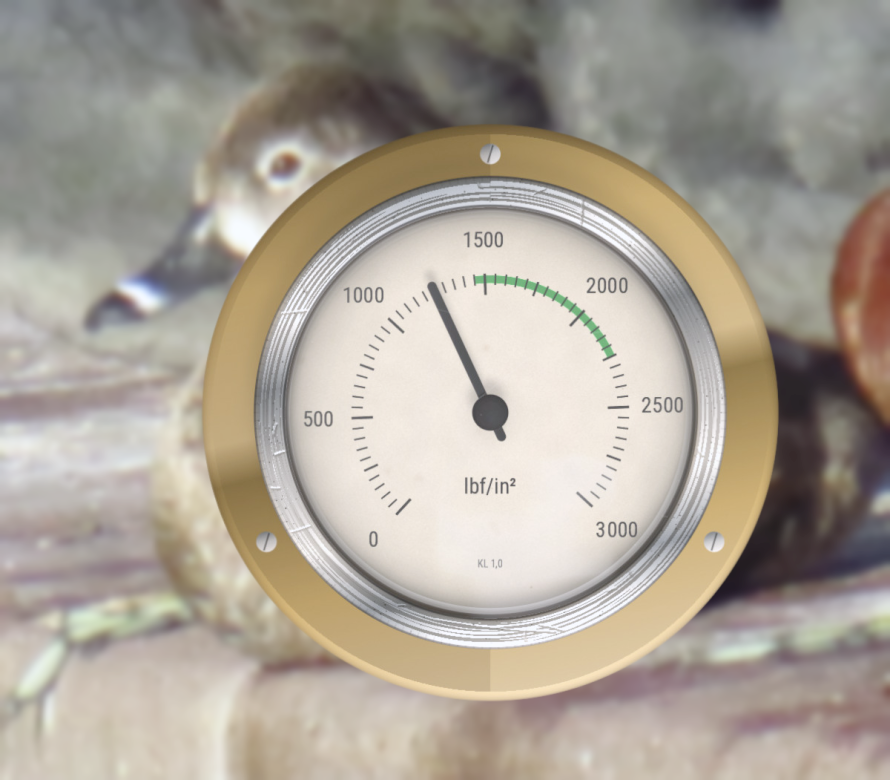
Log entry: 1250psi
